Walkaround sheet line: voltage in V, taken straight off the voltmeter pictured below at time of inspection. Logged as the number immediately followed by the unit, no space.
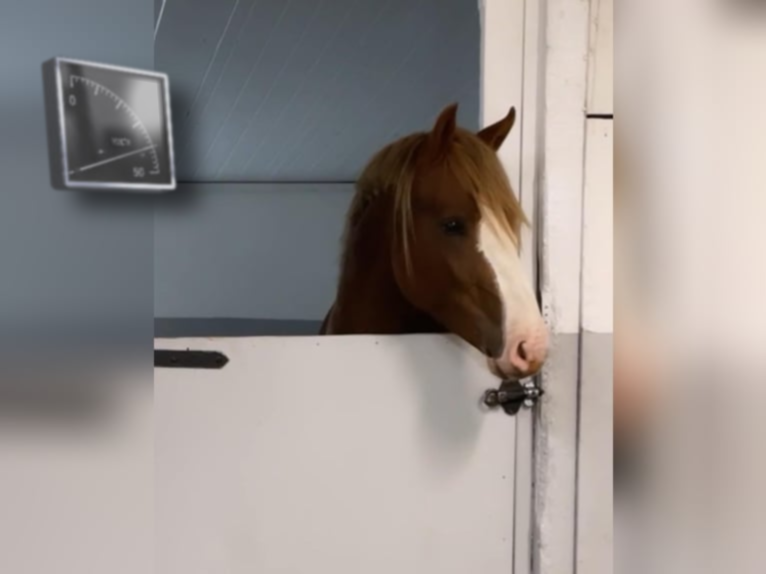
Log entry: 40V
